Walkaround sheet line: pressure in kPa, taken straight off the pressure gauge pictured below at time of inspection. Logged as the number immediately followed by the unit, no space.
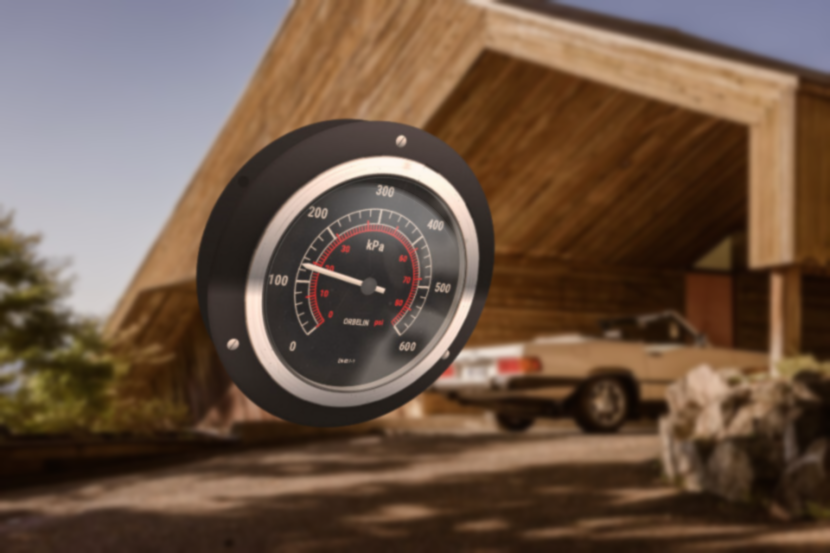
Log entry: 130kPa
